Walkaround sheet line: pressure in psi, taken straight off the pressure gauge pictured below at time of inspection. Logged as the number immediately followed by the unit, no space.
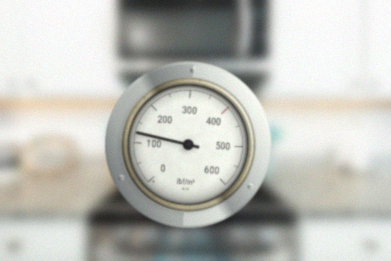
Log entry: 125psi
